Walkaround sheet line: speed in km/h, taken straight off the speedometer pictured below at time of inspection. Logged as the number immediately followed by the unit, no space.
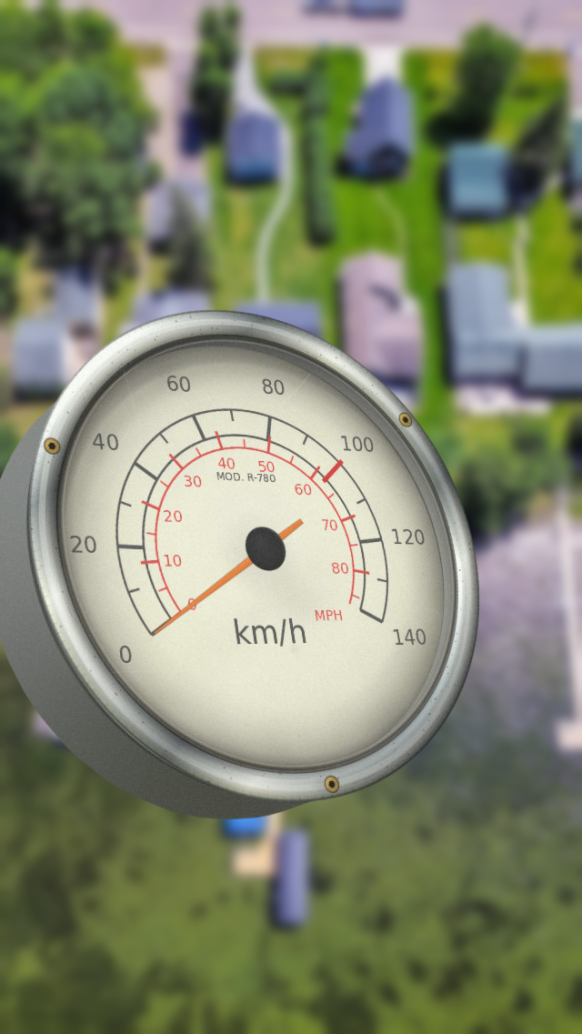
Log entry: 0km/h
